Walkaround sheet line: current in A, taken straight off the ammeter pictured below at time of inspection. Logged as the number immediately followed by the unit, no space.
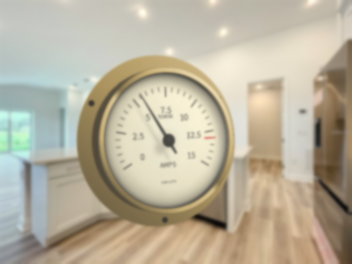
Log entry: 5.5A
